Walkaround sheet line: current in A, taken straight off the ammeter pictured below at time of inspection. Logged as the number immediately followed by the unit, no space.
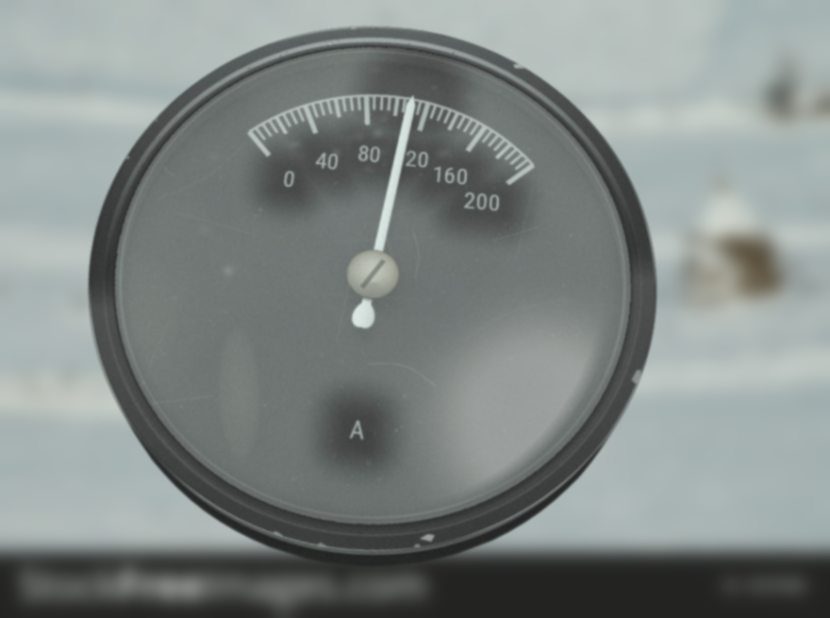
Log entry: 110A
